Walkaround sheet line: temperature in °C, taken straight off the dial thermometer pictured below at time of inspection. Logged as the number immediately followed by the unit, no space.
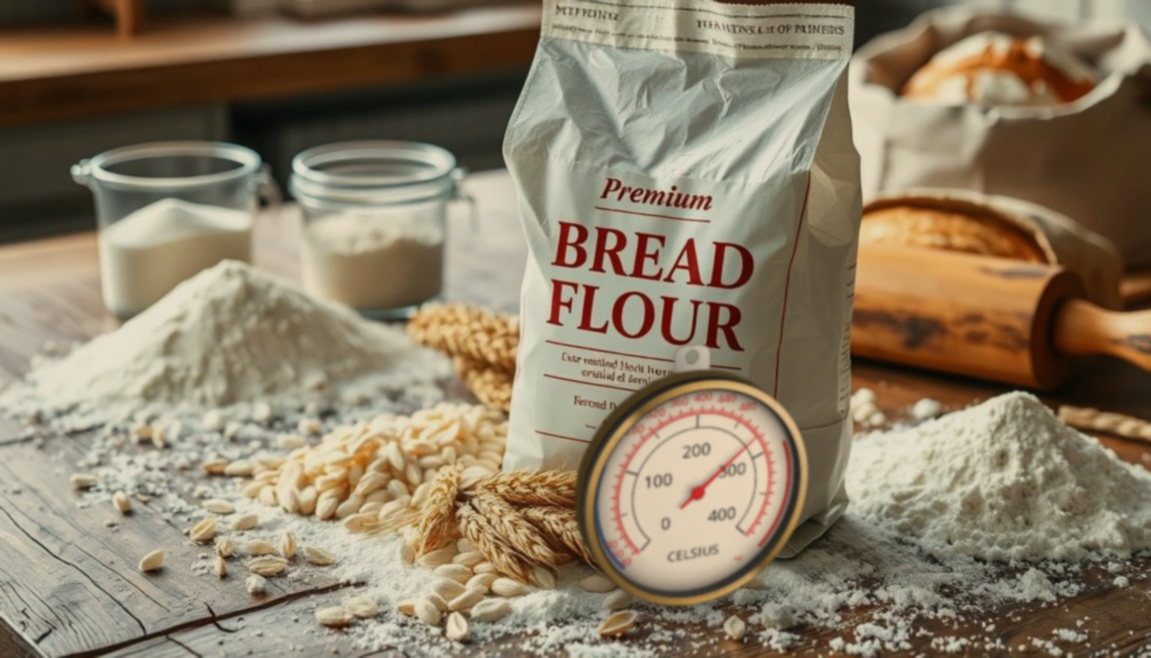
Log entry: 275°C
